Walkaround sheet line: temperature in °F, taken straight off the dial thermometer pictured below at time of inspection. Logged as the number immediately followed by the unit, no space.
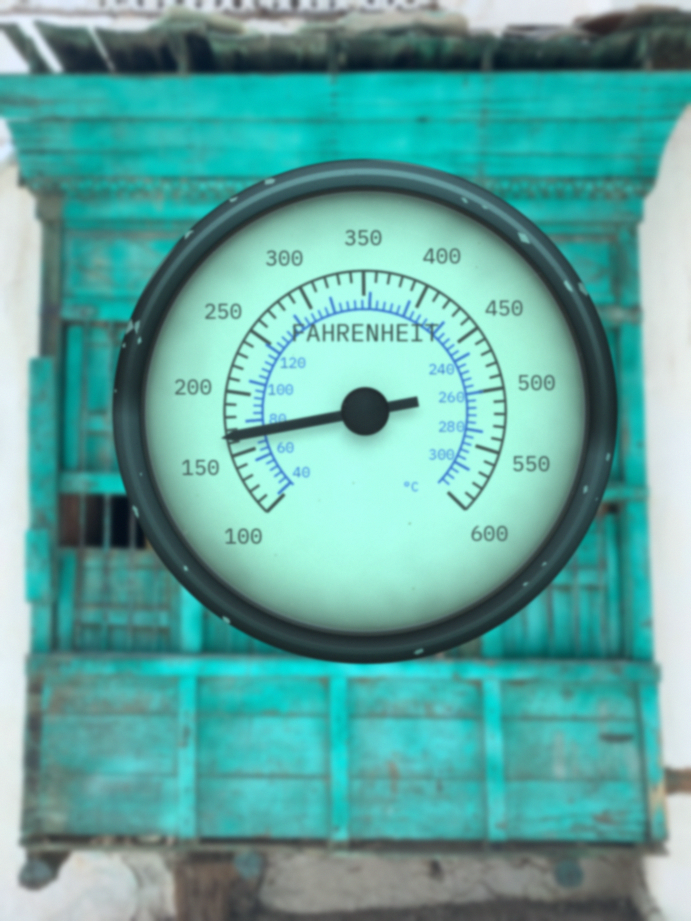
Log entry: 165°F
